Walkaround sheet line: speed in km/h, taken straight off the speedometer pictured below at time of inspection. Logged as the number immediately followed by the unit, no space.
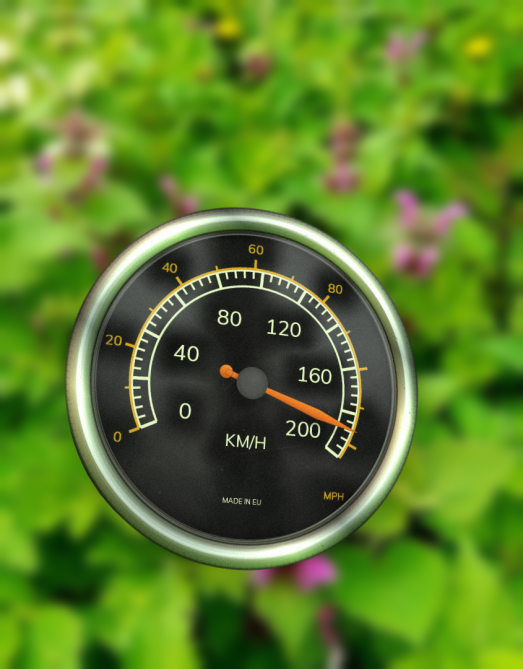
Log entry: 188km/h
